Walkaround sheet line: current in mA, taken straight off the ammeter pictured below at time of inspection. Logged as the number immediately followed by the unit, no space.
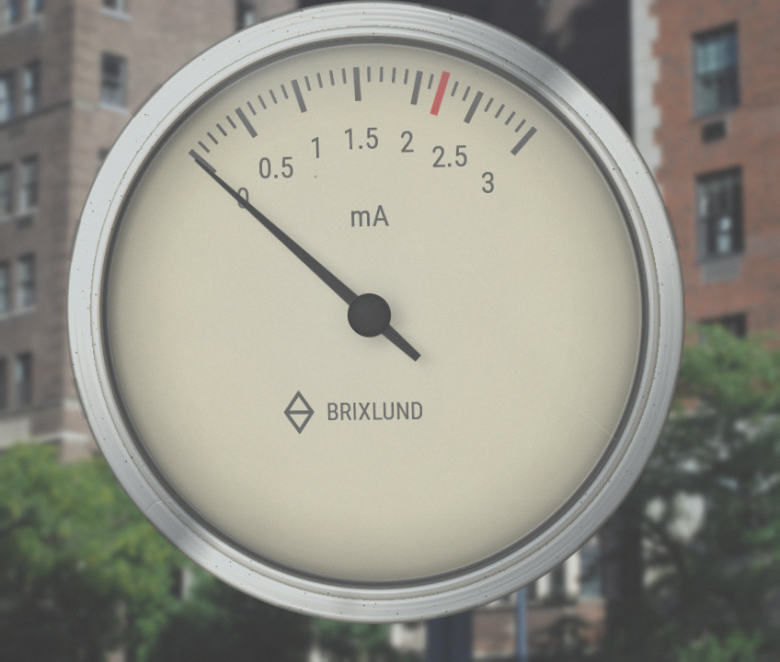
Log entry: 0mA
